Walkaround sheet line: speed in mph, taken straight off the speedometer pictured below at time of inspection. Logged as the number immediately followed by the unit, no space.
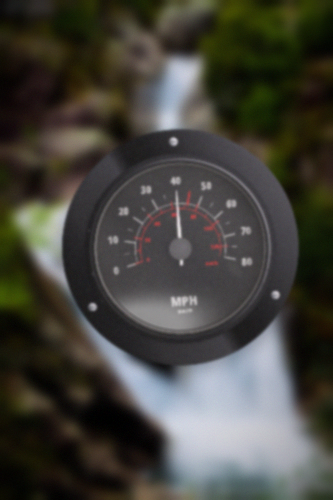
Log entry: 40mph
